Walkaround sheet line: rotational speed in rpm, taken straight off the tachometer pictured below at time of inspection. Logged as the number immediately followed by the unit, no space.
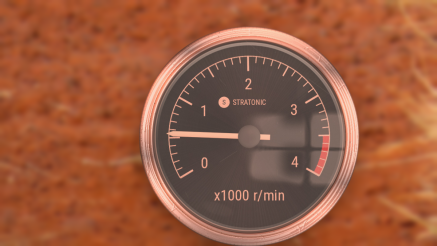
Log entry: 550rpm
